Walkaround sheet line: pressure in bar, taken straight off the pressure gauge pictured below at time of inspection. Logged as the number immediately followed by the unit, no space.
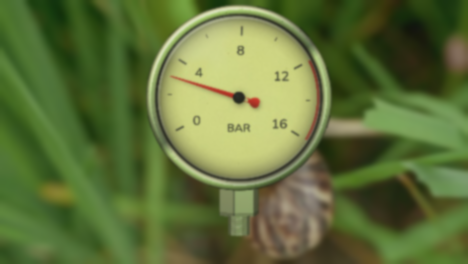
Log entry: 3bar
